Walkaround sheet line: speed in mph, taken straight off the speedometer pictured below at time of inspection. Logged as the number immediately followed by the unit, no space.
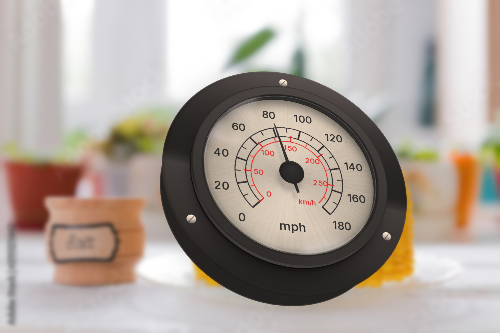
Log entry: 80mph
